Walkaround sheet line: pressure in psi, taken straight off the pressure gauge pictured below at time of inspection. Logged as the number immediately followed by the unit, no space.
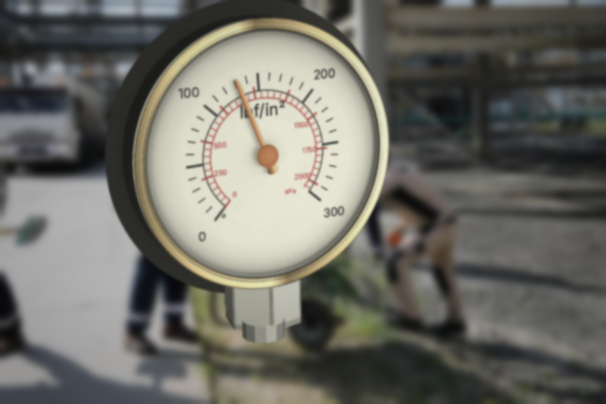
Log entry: 130psi
